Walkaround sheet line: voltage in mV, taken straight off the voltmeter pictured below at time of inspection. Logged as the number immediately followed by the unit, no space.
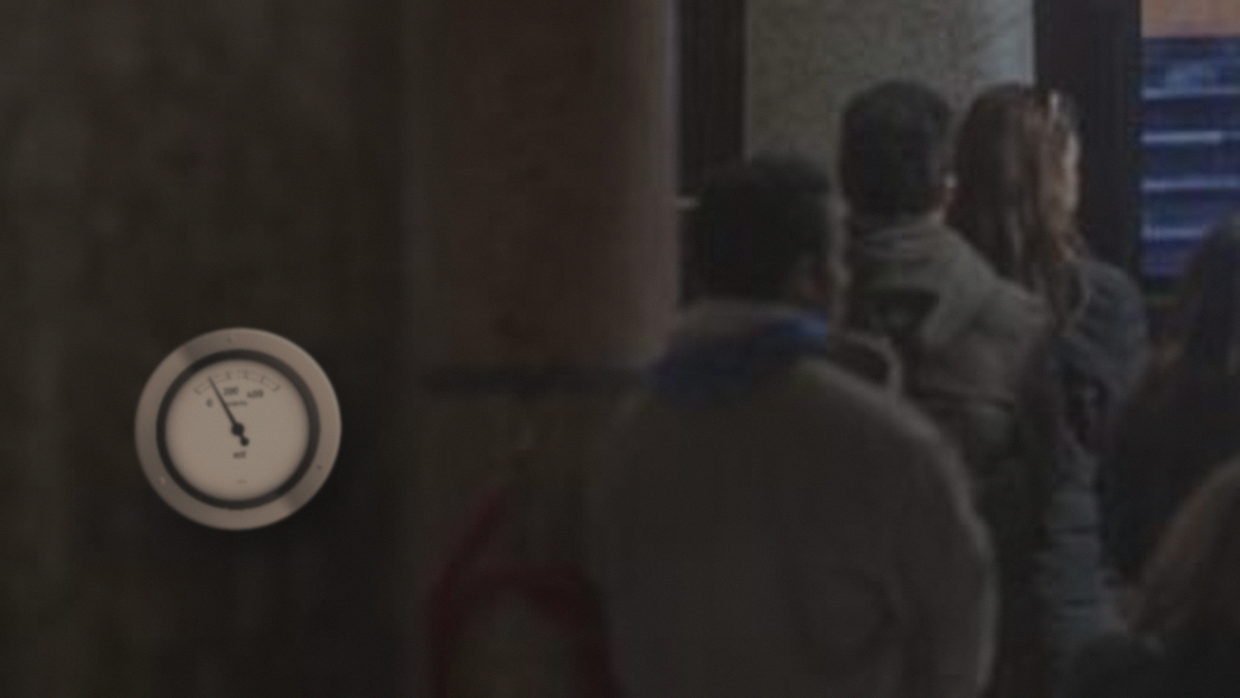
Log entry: 100mV
